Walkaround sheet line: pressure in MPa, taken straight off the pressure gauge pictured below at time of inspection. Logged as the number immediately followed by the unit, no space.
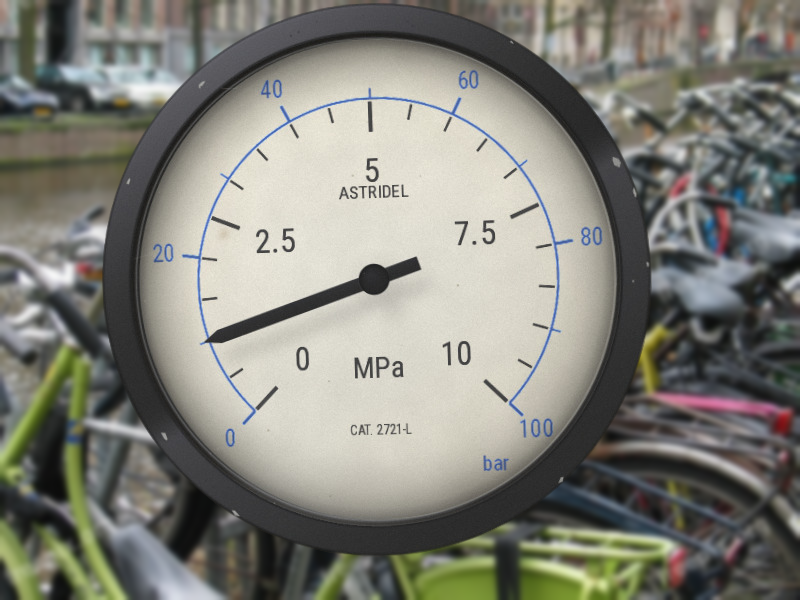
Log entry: 1MPa
